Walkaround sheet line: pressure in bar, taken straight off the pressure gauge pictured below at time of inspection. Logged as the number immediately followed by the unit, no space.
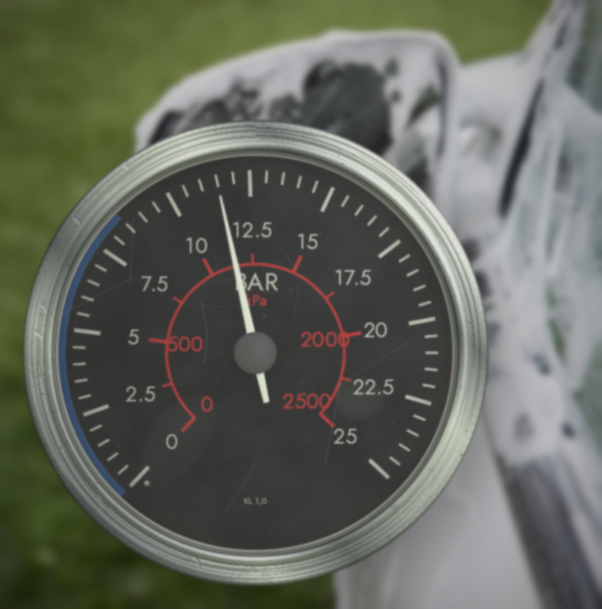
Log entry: 11.5bar
